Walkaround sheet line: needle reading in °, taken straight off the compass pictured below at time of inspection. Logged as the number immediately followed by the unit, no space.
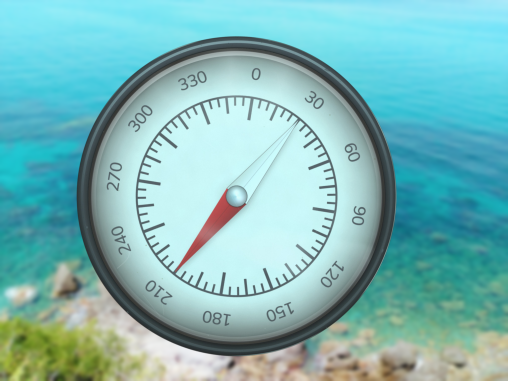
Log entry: 210°
